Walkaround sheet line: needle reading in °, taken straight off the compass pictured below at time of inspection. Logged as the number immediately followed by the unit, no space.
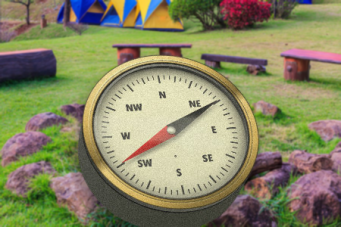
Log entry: 240°
